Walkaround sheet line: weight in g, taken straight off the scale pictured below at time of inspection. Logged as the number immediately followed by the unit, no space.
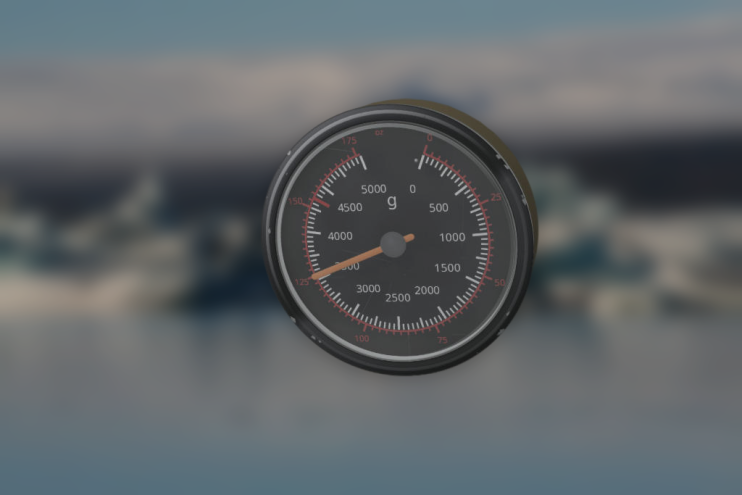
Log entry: 3550g
